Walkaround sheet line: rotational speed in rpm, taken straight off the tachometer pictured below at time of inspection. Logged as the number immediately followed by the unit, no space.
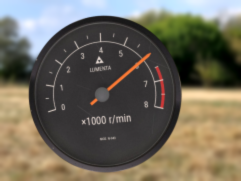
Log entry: 6000rpm
